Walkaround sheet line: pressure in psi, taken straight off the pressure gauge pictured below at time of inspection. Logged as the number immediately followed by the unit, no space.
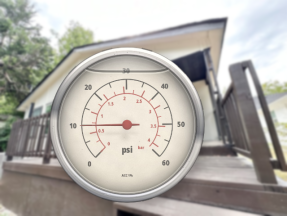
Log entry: 10psi
